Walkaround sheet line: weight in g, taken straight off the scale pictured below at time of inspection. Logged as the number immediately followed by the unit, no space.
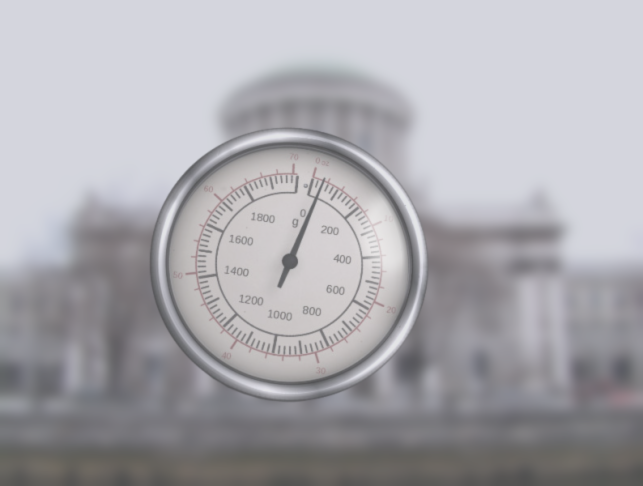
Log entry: 40g
